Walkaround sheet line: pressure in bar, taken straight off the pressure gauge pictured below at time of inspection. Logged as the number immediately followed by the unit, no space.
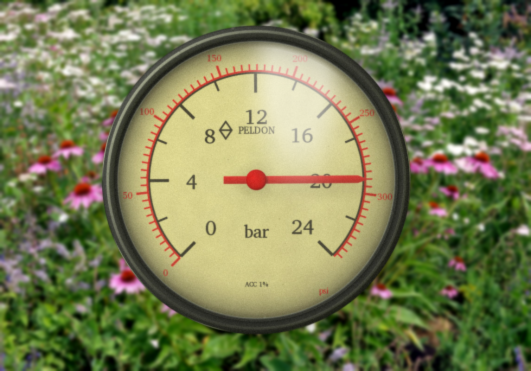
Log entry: 20bar
